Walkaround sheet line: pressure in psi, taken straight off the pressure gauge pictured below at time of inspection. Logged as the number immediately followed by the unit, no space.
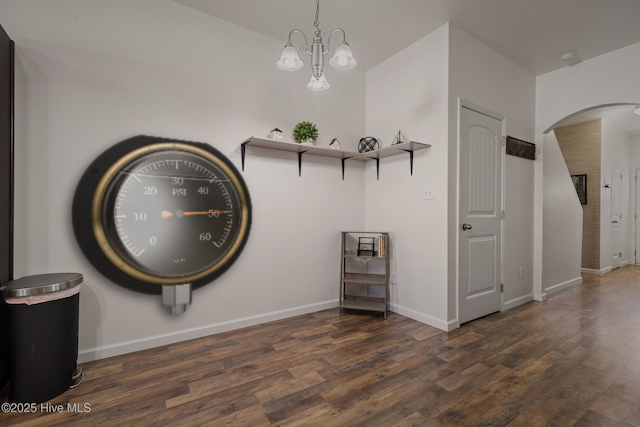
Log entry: 50psi
